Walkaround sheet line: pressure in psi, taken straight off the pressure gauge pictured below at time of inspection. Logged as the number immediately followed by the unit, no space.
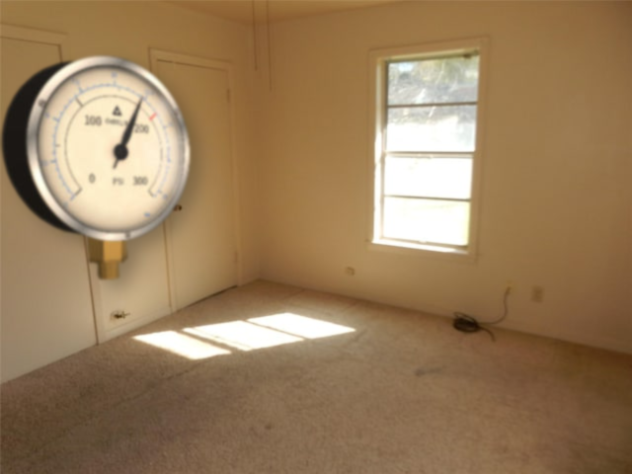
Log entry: 175psi
